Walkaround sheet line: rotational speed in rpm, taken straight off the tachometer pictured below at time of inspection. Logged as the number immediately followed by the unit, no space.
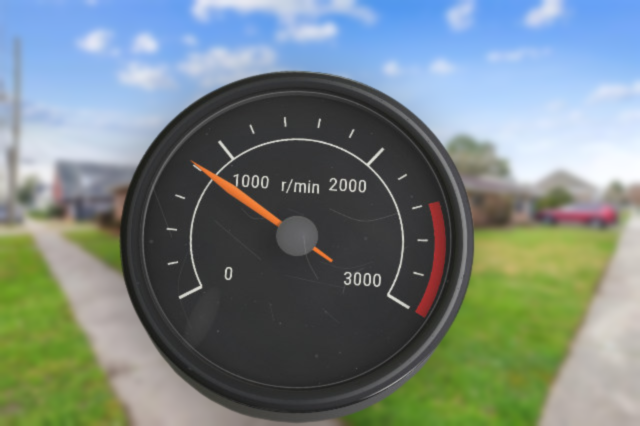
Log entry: 800rpm
